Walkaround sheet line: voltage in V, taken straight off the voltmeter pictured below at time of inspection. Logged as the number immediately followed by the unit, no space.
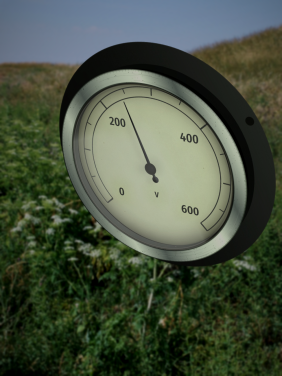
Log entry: 250V
